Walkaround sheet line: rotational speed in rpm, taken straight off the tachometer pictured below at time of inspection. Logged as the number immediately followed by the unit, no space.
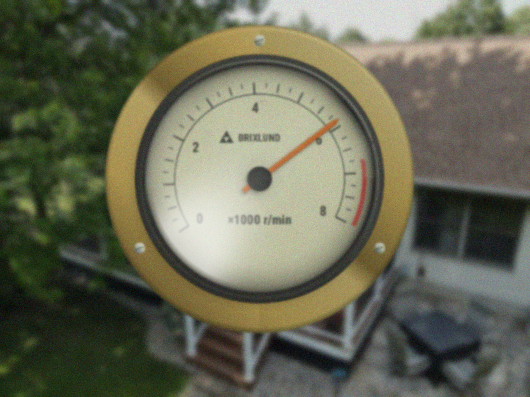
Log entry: 5875rpm
